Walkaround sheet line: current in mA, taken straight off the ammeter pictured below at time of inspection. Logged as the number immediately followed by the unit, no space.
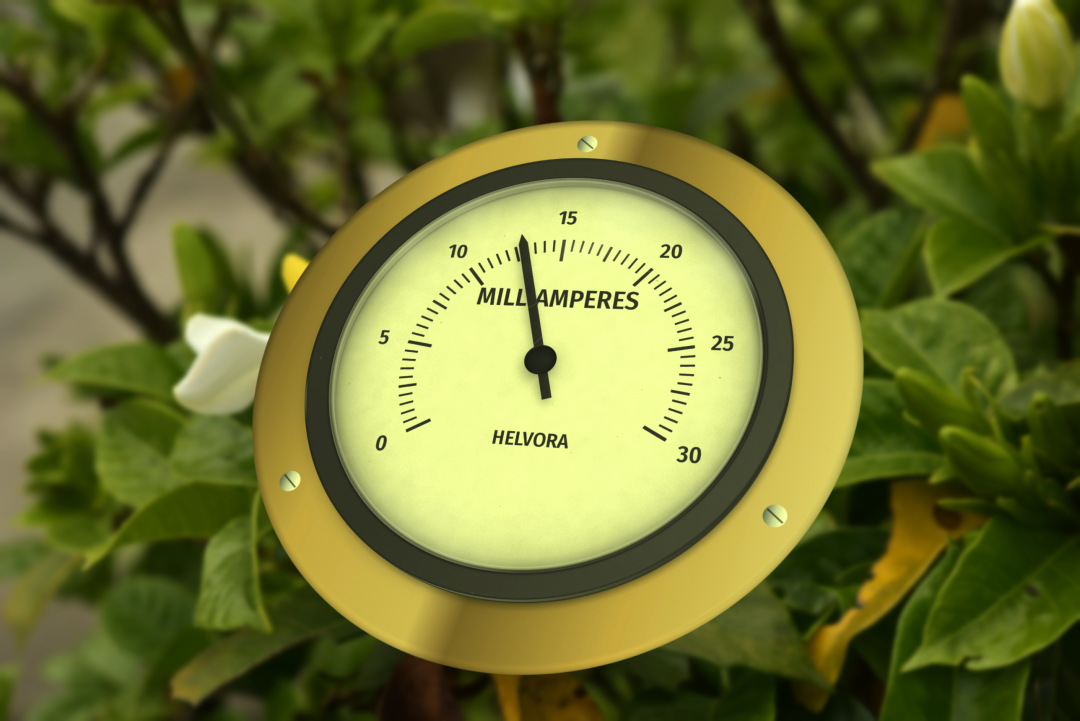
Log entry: 13mA
